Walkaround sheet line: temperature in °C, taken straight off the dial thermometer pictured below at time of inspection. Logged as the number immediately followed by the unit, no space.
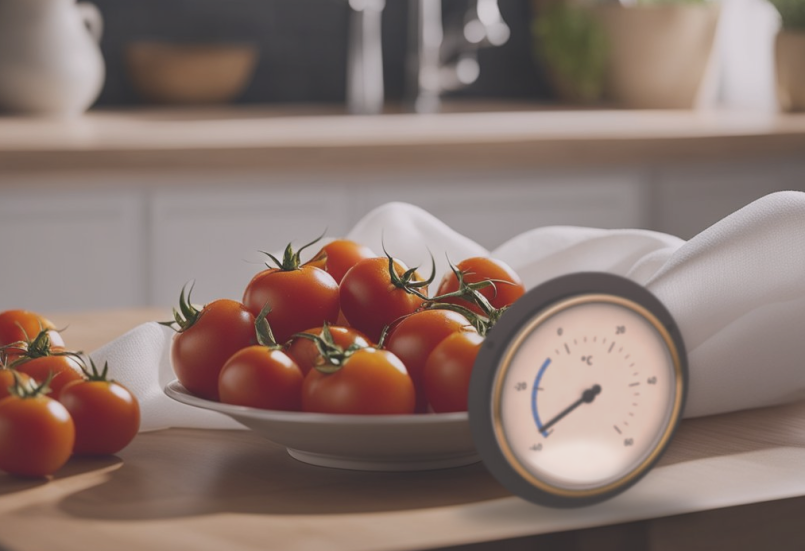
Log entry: -36°C
